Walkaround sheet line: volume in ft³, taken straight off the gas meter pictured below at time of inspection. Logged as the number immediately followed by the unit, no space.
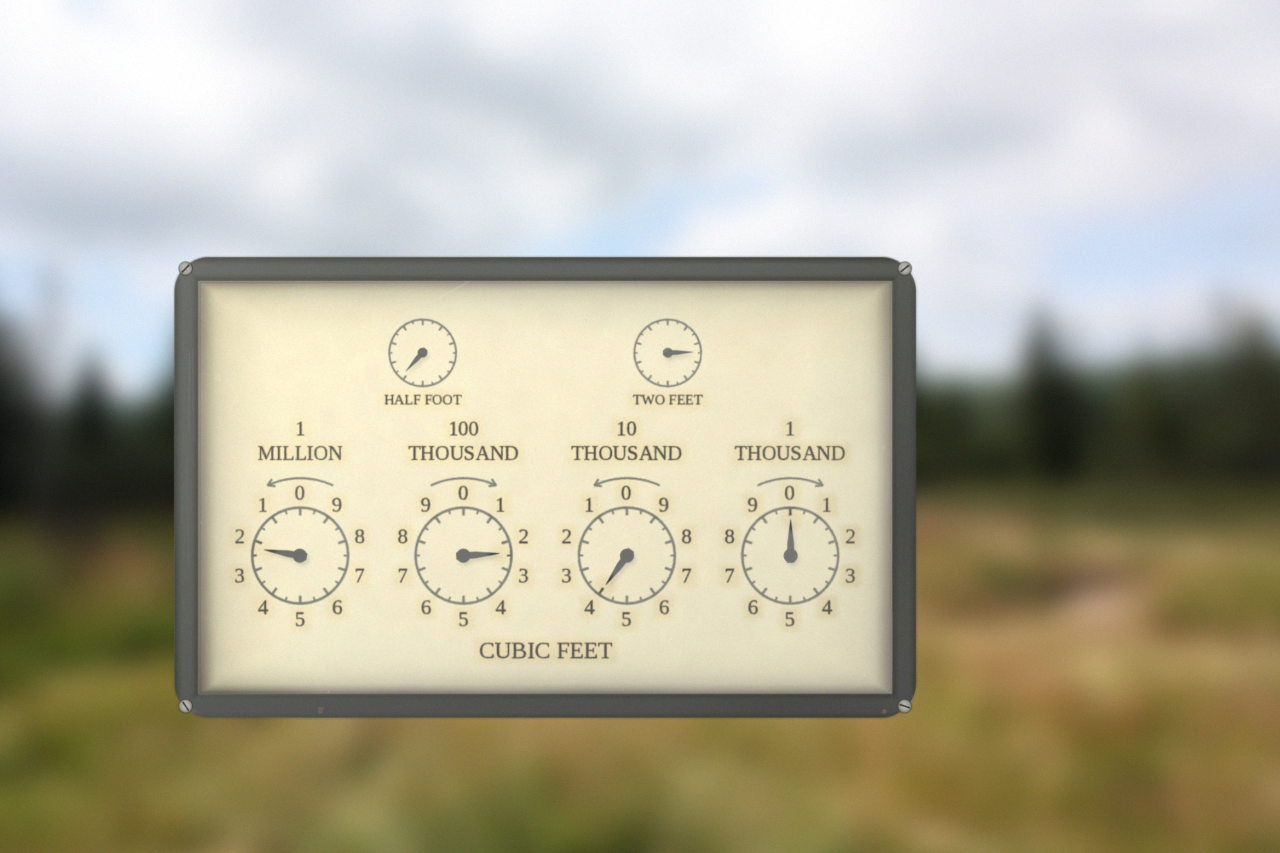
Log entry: 224000ft³
